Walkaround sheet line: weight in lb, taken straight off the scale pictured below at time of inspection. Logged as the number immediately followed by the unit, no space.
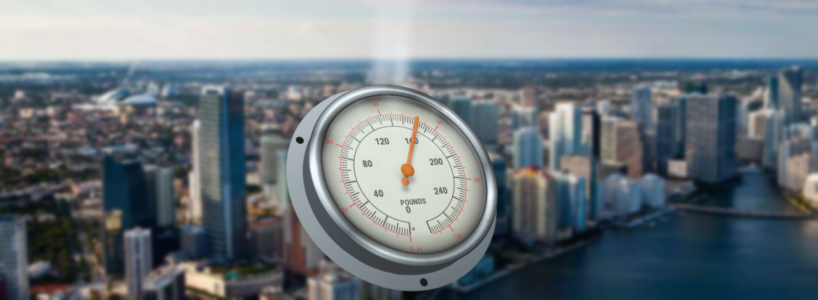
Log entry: 160lb
